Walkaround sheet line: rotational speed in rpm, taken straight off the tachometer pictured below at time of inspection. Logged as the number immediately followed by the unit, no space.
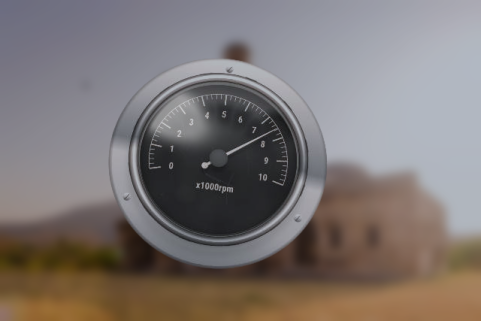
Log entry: 7600rpm
